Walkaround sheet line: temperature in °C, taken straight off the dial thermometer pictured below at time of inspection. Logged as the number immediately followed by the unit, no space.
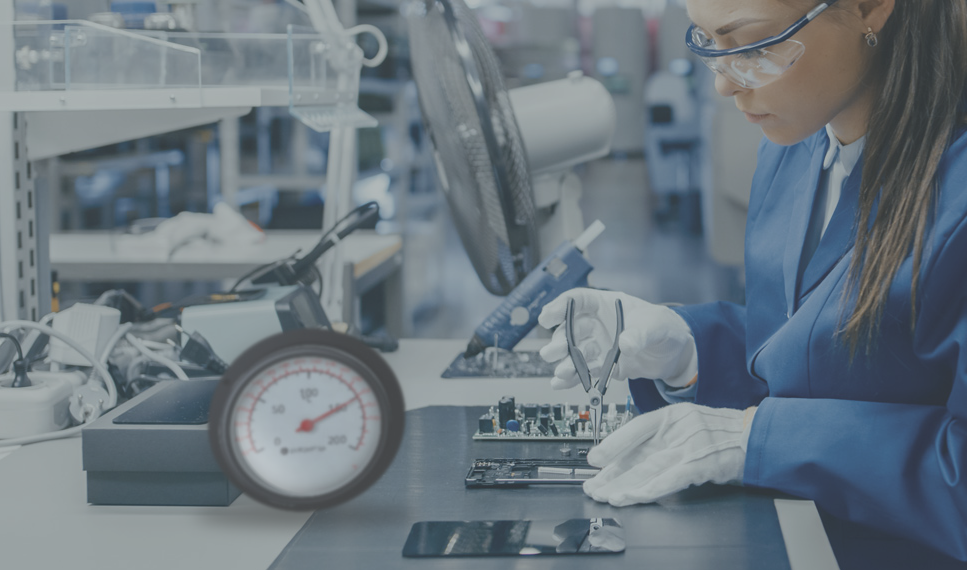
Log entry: 150°C
